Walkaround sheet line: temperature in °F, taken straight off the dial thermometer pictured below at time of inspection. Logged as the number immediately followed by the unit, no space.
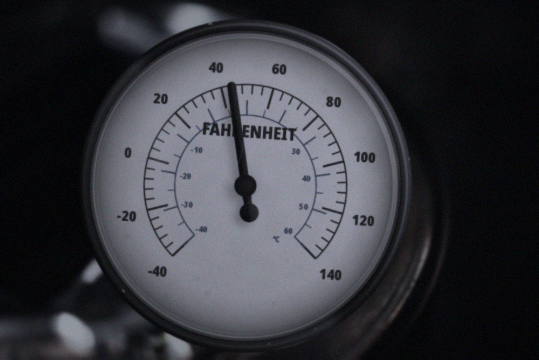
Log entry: 44°F
